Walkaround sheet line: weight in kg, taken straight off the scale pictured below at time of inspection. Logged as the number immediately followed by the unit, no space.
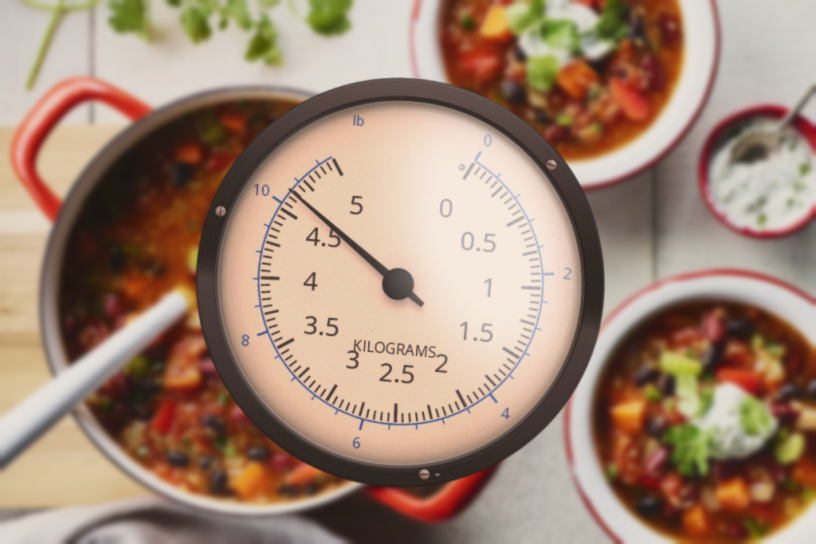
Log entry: 4.65kg
